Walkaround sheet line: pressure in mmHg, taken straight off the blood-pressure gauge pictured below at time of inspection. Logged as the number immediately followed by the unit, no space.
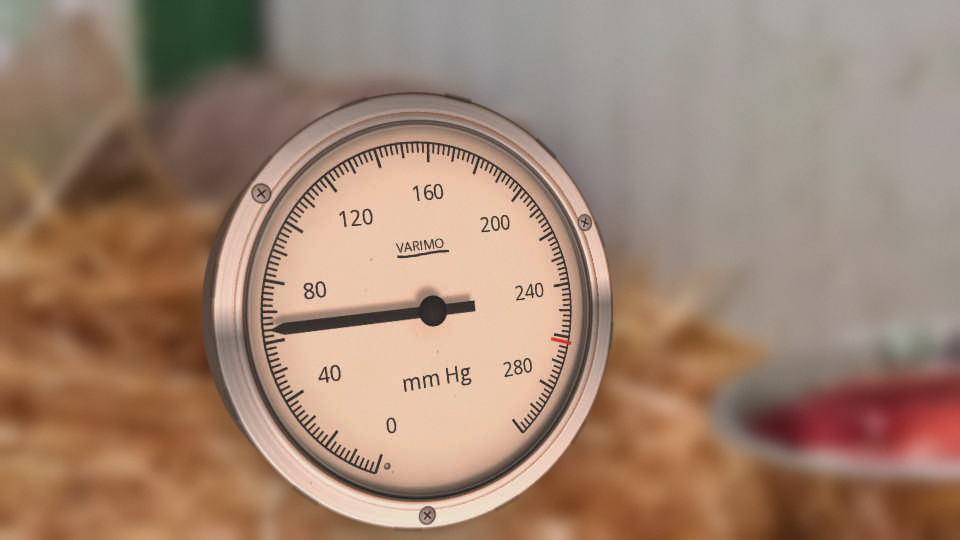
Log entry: 64mmHg
